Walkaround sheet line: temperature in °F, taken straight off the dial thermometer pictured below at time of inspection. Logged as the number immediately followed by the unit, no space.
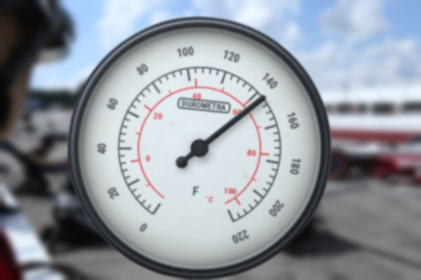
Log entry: 144°F
